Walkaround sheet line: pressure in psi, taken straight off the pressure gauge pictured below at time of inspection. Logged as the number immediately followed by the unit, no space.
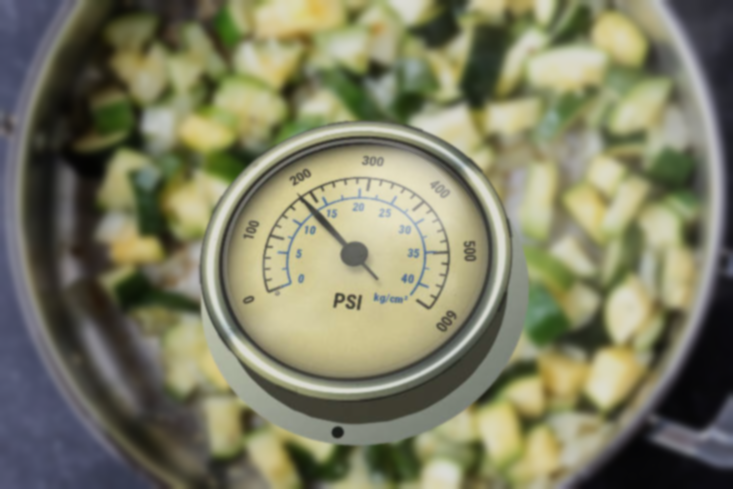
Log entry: 180psi
